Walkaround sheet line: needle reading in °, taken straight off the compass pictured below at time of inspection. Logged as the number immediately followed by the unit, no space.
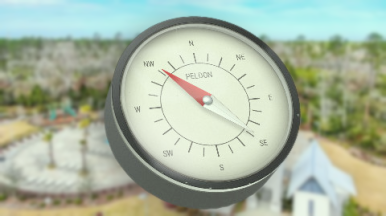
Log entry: 315°
